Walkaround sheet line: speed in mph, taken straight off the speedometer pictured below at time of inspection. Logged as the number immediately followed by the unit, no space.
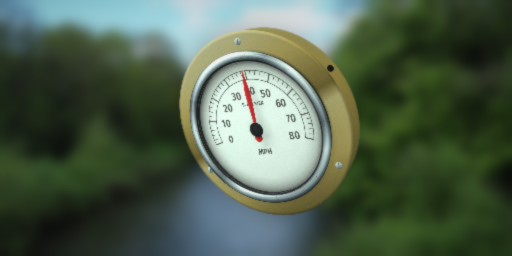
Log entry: 40mph
